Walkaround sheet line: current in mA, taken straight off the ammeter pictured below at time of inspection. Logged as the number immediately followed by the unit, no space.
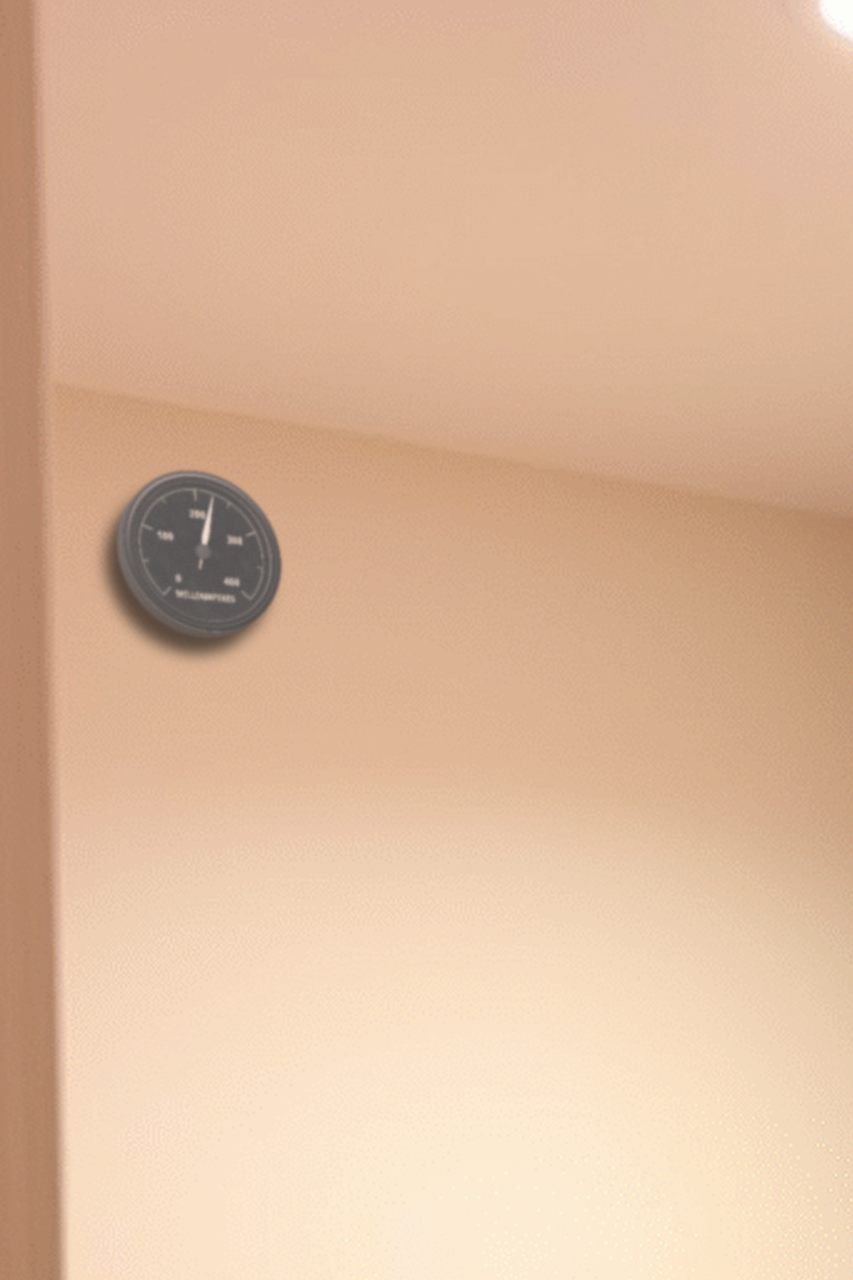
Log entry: 225mA
